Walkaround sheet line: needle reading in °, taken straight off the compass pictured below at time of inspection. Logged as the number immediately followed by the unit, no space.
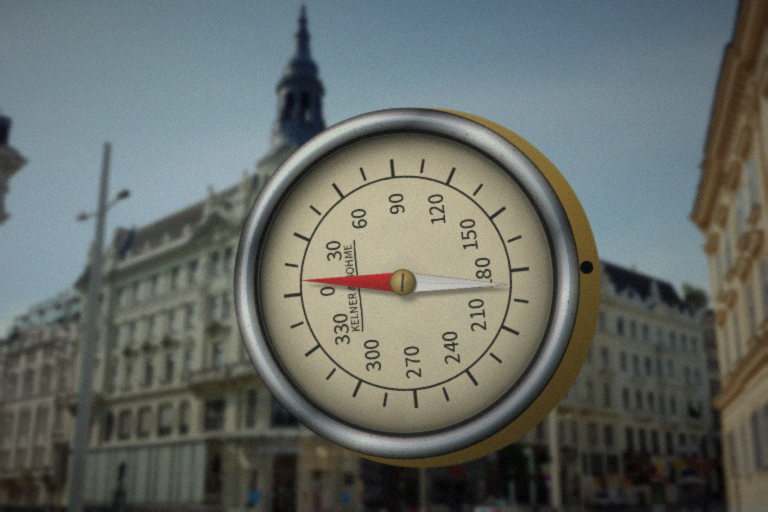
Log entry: 7.5°
